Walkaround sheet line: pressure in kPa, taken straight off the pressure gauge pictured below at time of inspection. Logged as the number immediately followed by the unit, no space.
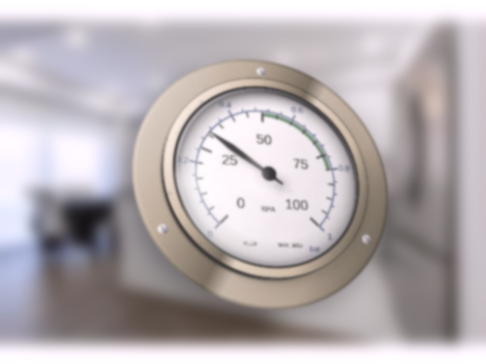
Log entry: 30kPa
